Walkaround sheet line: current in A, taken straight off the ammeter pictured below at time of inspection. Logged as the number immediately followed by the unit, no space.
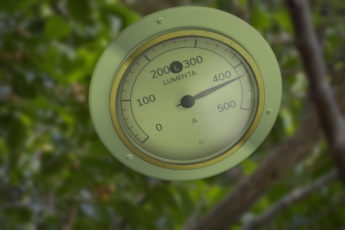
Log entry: 420A
